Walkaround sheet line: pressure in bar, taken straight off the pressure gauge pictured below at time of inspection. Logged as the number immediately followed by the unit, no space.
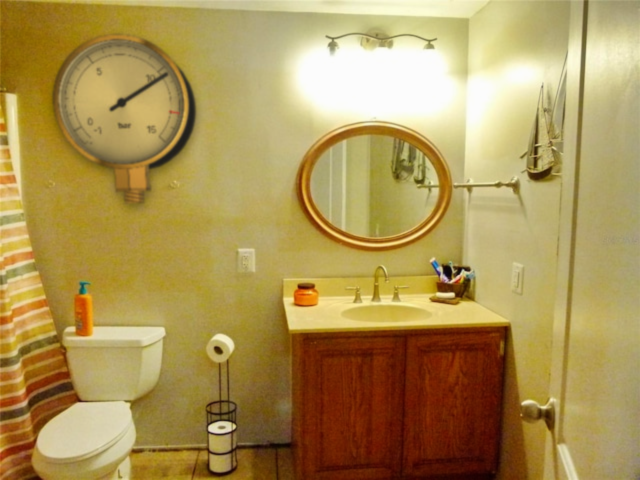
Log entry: 10.5bar
